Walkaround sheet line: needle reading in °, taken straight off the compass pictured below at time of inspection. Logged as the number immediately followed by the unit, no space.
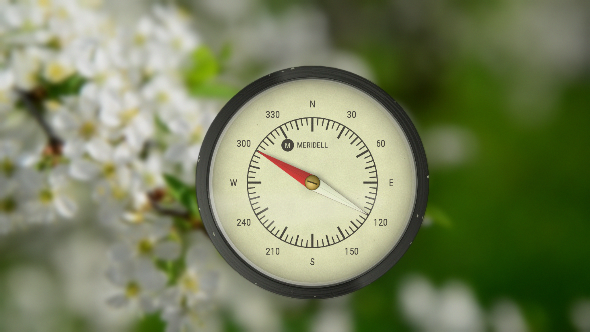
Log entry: 300°
